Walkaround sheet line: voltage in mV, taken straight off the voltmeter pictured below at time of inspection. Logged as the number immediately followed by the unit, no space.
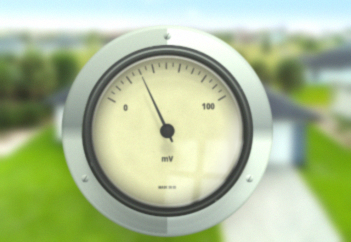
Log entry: 30mV
